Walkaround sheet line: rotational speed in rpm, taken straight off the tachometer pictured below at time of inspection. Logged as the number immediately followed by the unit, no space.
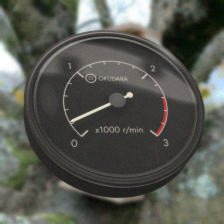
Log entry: 200rpm
